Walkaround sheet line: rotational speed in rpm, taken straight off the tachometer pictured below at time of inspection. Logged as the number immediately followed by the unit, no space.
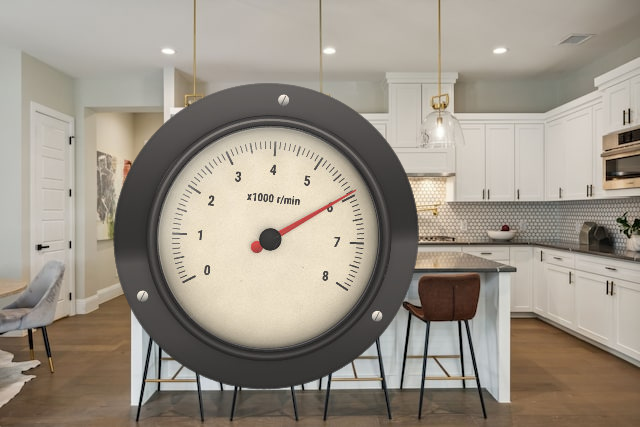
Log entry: 5900rpm
